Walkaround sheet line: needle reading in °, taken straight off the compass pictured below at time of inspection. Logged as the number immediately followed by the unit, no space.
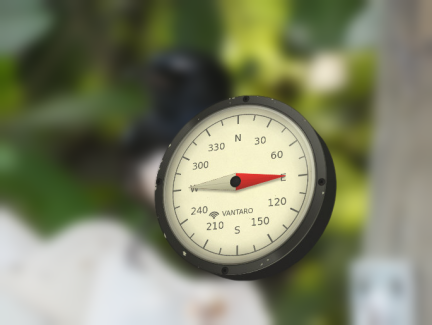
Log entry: 90°
